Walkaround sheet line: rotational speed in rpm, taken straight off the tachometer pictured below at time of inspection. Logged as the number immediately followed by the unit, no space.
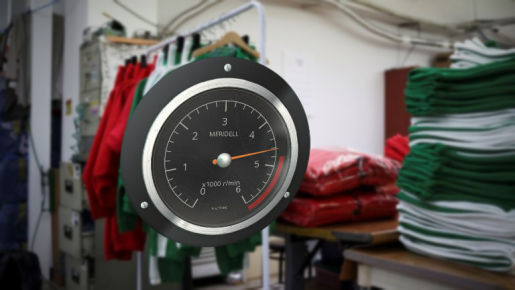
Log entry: 4600rpm
